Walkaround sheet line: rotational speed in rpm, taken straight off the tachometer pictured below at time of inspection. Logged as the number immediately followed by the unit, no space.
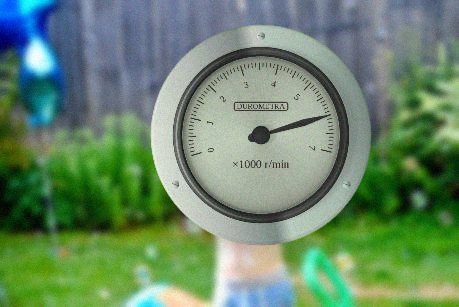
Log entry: 6000rpm
